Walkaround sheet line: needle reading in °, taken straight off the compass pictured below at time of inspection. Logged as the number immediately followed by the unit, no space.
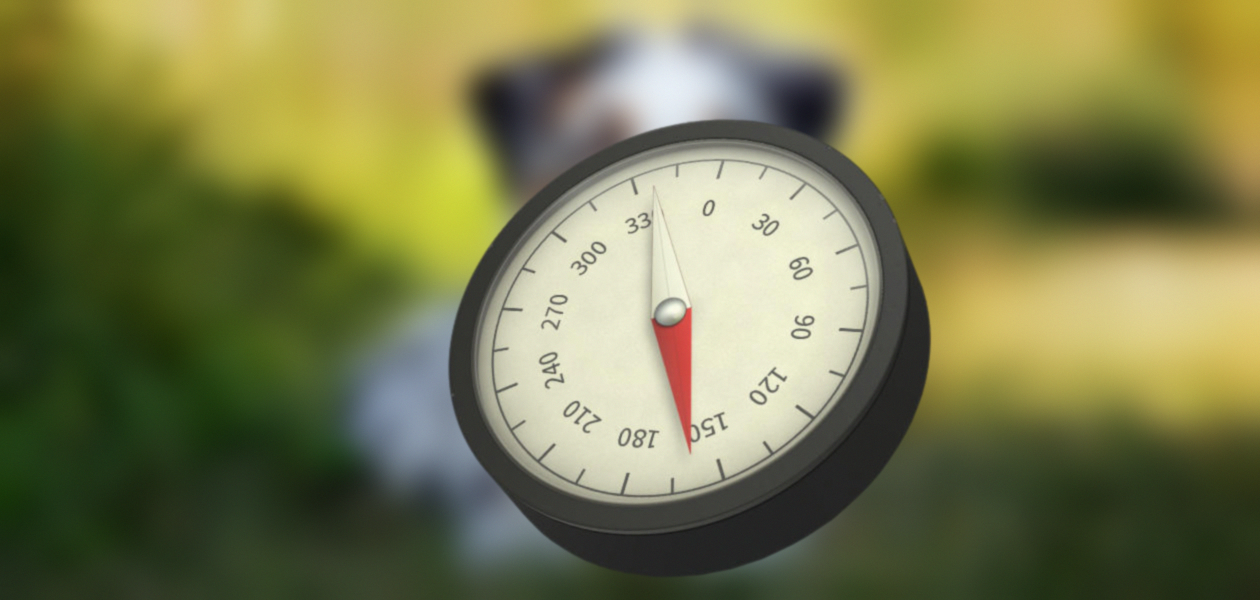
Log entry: 157.5°
